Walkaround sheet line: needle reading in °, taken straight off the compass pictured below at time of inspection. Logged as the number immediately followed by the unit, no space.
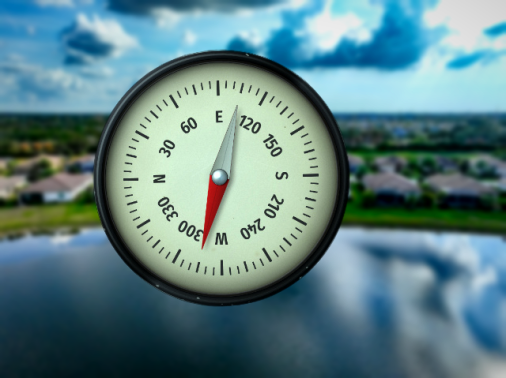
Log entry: 285°
